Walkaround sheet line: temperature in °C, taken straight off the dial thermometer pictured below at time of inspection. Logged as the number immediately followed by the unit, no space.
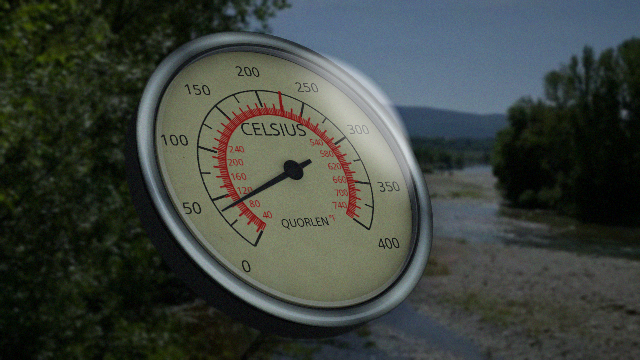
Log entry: 37.5°C
